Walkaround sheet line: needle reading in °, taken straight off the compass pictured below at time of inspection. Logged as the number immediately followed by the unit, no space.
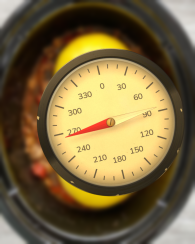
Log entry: 265°
